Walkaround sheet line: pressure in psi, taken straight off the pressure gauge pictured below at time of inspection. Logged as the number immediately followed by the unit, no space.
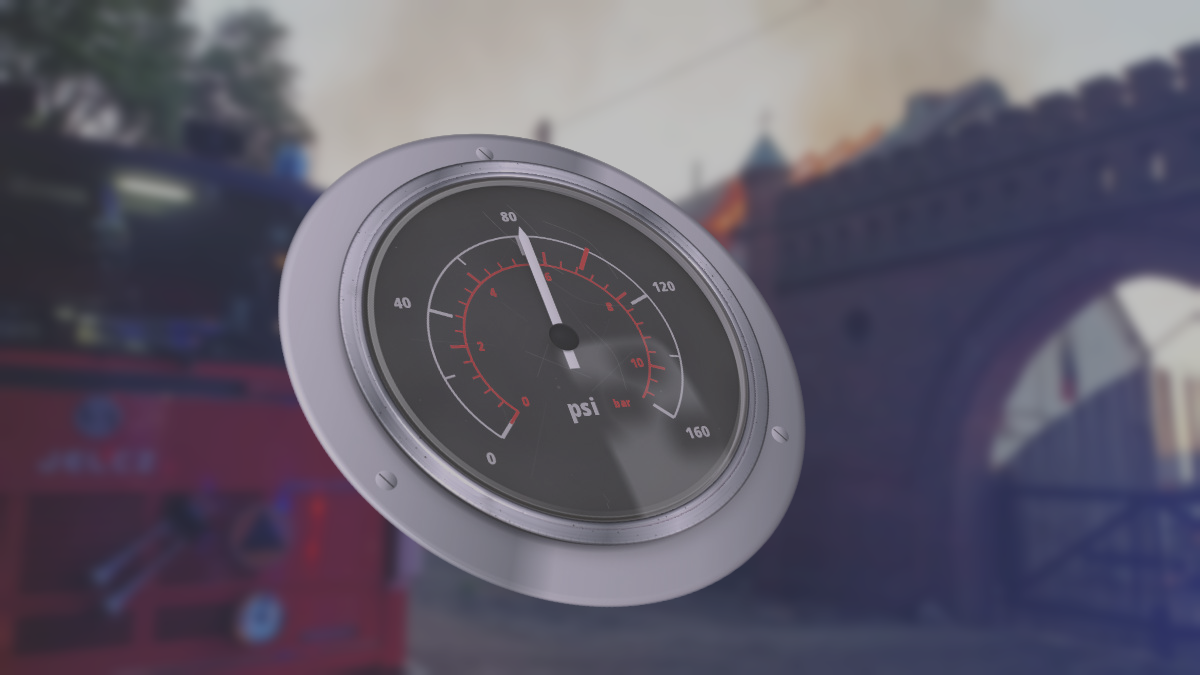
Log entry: 80psi
